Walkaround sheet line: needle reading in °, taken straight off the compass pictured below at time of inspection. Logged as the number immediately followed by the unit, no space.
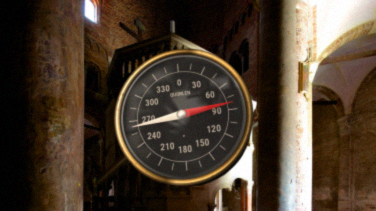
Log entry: 82.5°
